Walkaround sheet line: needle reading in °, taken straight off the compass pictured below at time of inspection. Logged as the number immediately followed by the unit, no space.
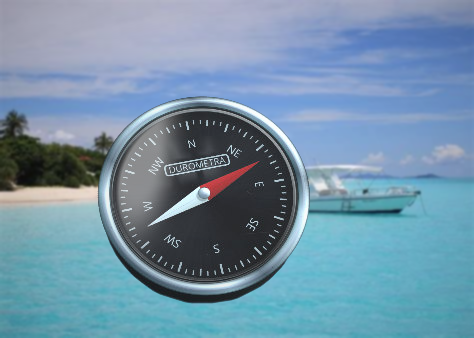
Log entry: 70°
